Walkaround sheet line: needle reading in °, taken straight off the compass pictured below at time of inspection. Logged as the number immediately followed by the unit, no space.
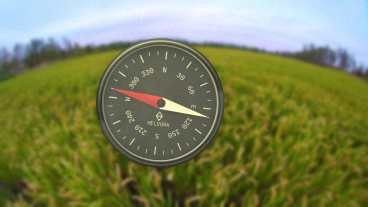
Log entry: 280°
